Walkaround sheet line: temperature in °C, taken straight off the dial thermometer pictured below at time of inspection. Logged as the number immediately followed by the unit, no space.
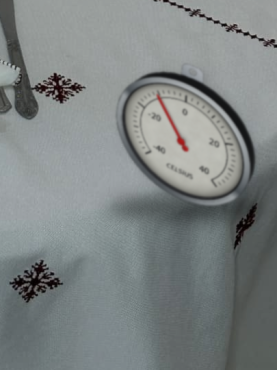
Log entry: -10°C
